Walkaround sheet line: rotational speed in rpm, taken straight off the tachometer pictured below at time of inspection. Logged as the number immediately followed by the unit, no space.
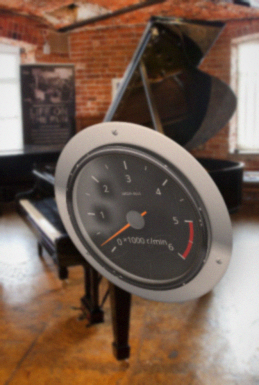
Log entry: 250rpm
